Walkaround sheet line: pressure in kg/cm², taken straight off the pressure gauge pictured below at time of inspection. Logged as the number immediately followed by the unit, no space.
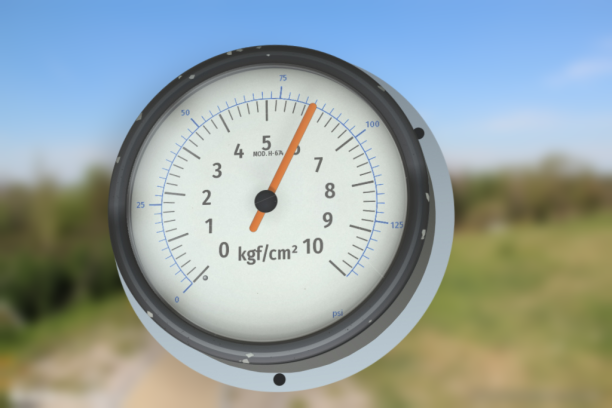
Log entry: 6kg/cm²
